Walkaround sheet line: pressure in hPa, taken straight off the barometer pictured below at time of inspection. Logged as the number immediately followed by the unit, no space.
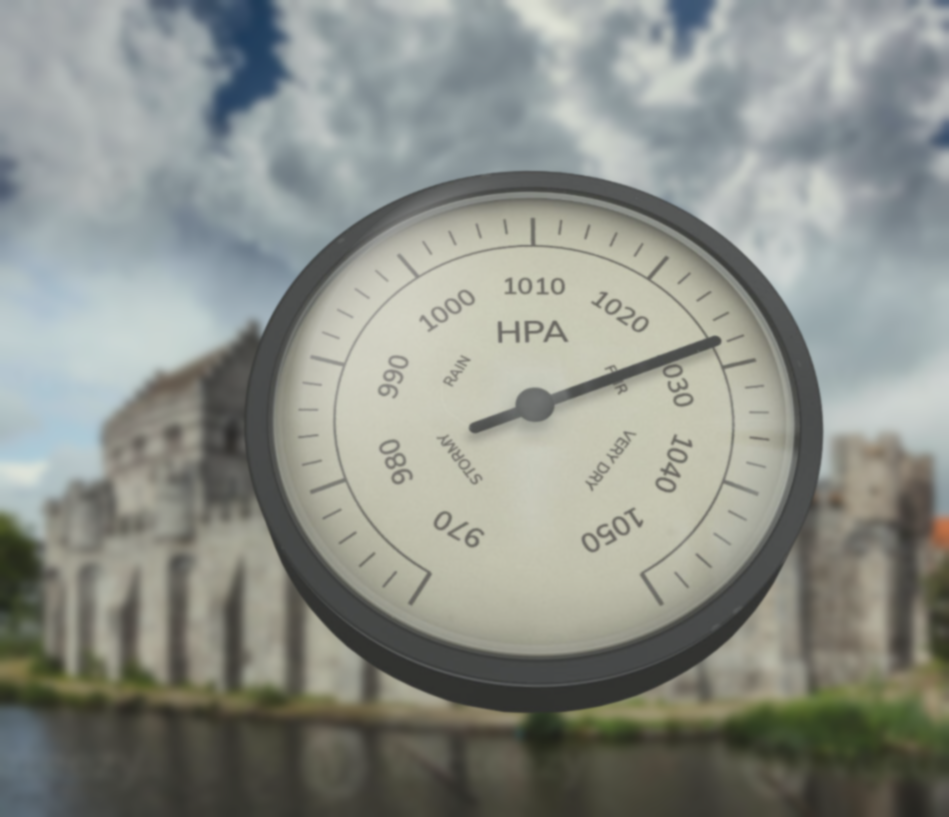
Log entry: 1028hPa
